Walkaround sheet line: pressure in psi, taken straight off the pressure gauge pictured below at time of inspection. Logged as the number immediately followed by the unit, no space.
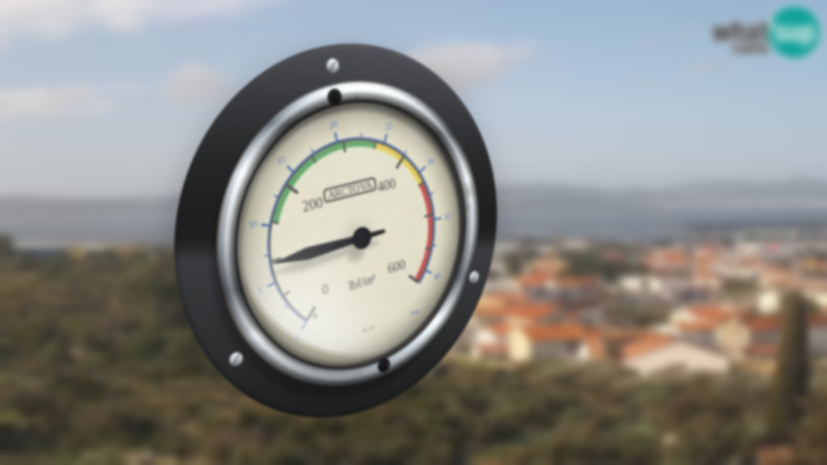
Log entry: 100psi
